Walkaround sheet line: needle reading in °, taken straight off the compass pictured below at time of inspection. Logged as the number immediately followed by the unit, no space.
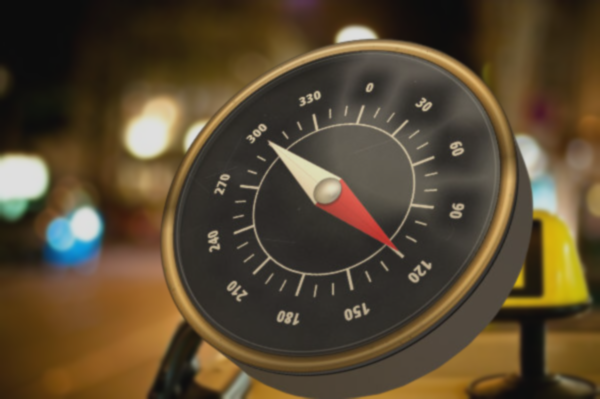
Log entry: 120°
